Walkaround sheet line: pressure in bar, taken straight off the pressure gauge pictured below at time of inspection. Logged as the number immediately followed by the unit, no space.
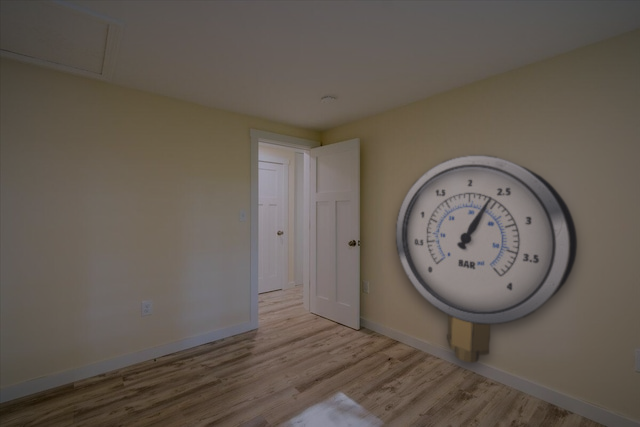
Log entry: 2.4bar
